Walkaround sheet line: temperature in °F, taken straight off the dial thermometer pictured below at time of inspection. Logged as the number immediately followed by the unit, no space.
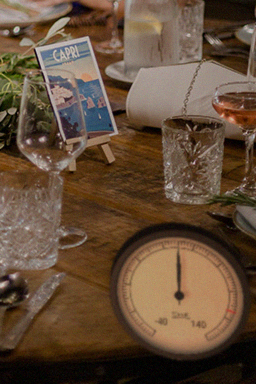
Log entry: 50°F
